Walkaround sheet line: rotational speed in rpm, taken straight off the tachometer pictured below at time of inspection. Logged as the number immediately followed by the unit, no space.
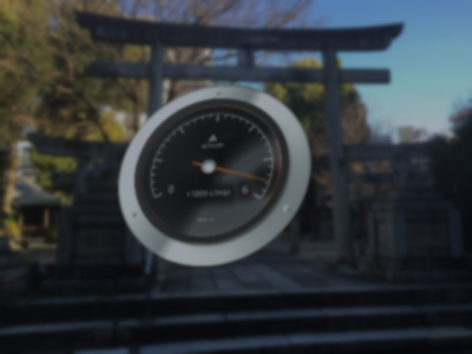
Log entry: 5600rpm
